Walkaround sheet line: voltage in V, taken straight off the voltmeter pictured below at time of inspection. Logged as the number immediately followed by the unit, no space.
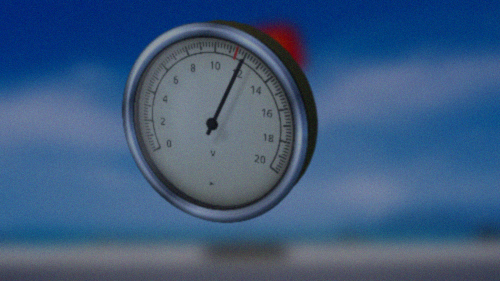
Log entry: 12V
